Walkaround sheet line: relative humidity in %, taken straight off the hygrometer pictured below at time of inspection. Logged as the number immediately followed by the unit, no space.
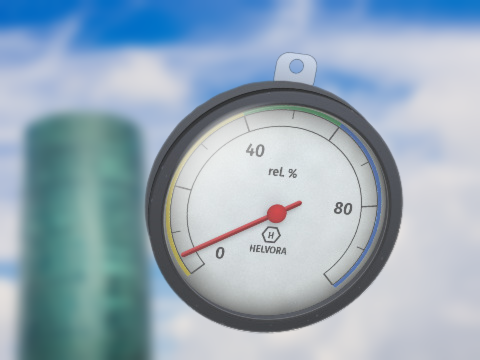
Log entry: 5%
